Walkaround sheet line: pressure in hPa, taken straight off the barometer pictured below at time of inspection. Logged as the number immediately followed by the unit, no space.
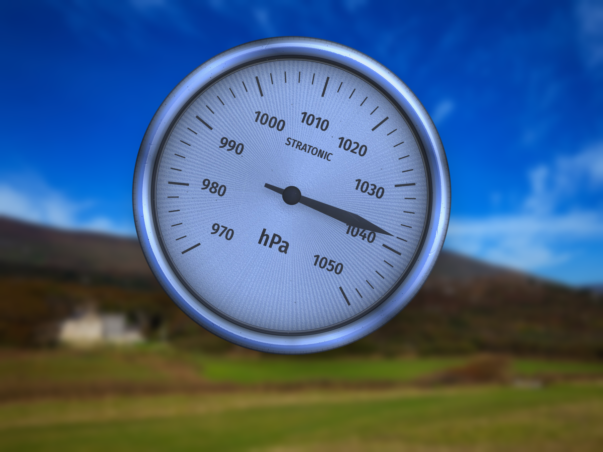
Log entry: 1038hPa
